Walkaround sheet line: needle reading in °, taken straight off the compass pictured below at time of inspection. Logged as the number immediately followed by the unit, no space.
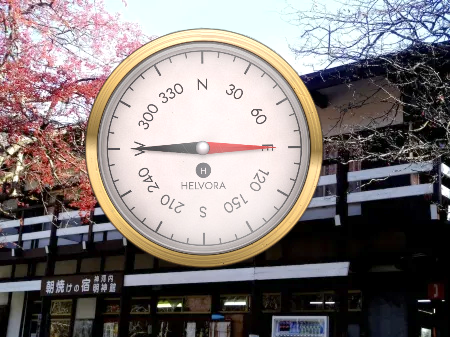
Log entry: 90°
